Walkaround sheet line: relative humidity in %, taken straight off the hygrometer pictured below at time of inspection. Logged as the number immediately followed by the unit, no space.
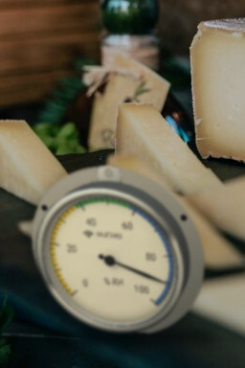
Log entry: 90%
